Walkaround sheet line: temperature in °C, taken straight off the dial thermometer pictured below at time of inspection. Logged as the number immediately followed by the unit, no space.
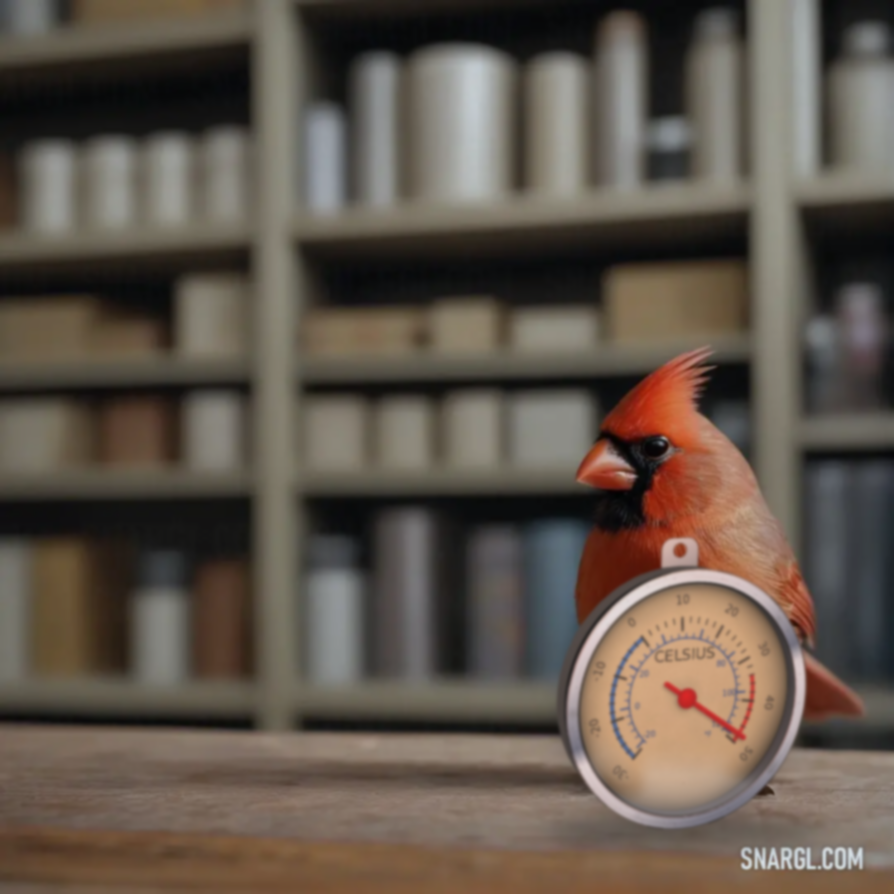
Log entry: 48°C
